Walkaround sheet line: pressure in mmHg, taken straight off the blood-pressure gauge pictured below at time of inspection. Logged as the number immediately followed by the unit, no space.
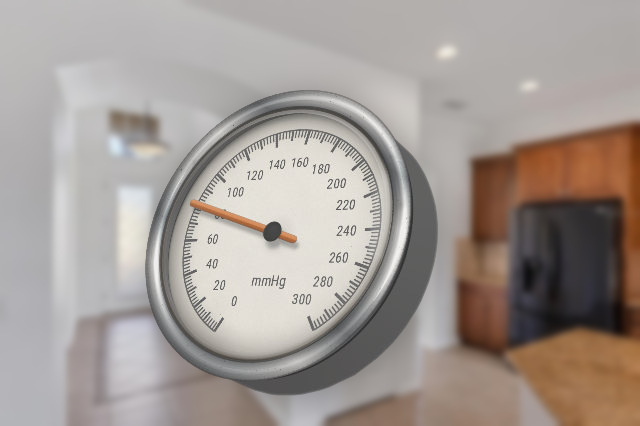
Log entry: 80mmHg
